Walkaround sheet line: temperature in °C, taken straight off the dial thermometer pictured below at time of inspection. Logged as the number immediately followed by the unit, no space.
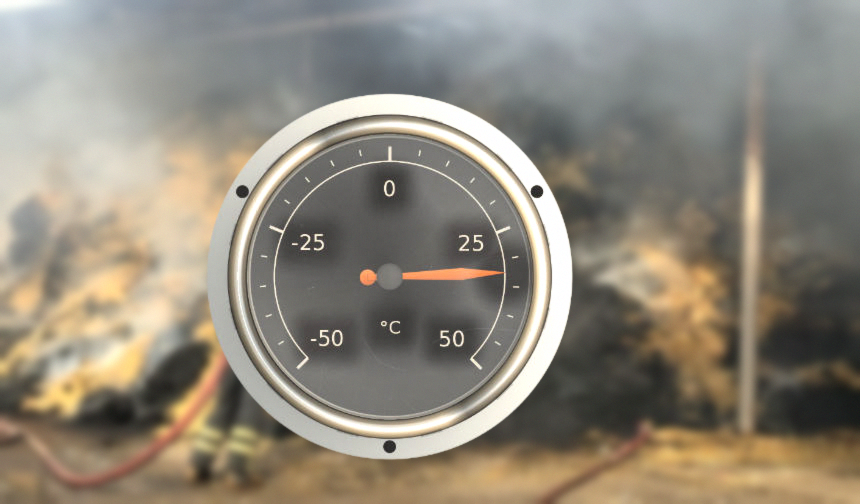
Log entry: 32.5°C
